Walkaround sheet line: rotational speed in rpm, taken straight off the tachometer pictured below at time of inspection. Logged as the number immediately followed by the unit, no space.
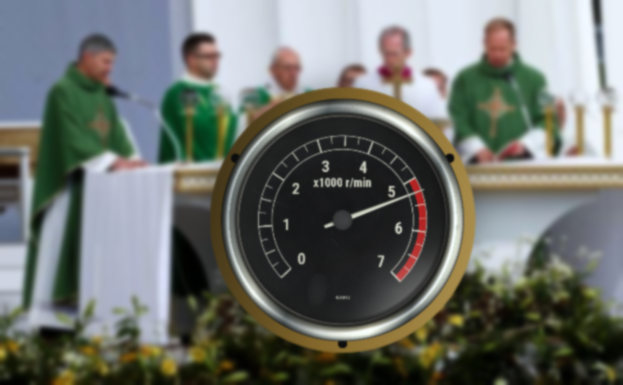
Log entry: 5250rpm
